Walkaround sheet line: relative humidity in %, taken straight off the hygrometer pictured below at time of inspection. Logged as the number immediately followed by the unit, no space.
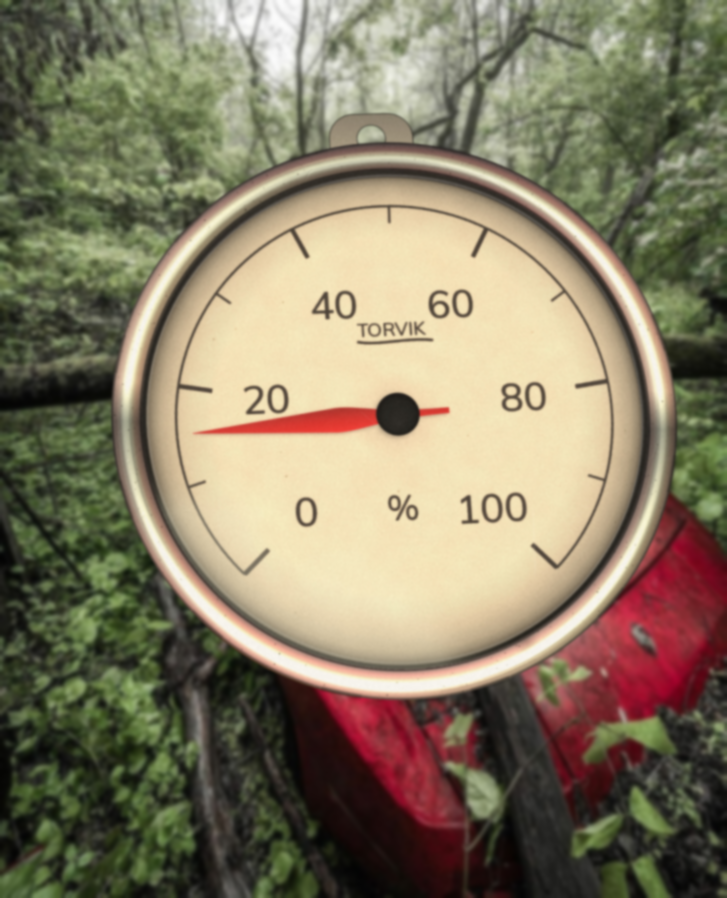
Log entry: 15%
